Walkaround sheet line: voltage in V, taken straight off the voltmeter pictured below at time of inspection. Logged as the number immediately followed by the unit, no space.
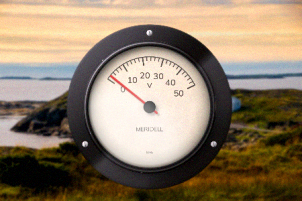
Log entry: 2V
